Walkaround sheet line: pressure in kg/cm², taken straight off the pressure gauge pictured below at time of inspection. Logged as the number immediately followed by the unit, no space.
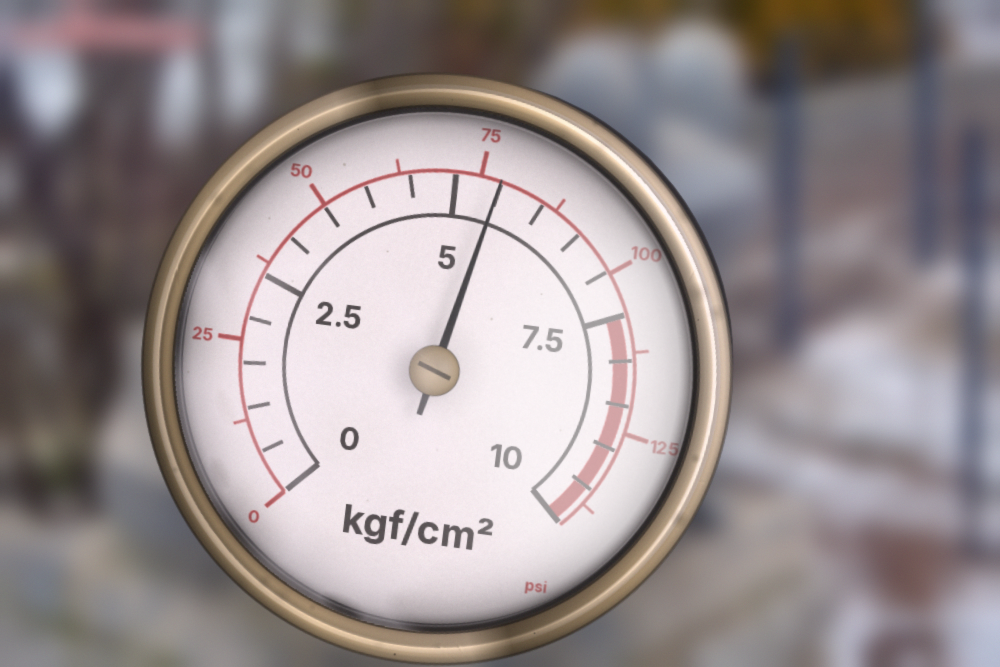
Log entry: 5.5kg/cm²
